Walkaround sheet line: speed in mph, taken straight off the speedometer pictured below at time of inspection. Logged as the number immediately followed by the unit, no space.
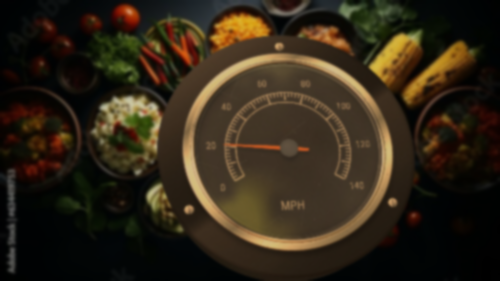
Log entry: 20mph
